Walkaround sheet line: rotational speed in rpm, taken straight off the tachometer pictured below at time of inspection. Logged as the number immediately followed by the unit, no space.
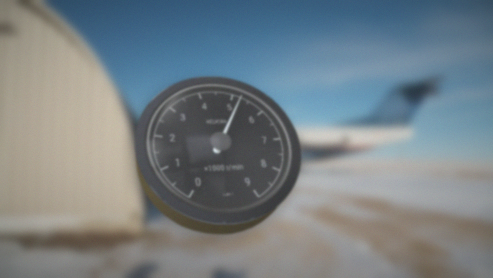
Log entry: 5250rpm
